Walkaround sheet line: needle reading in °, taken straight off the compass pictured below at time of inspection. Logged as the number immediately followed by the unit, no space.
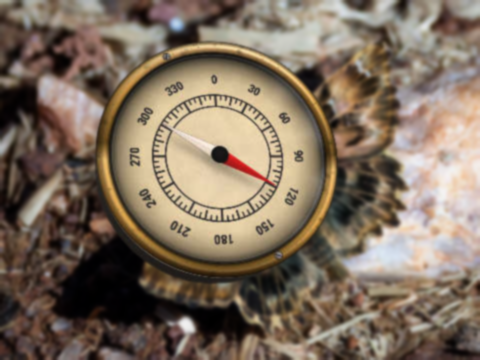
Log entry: 120°
